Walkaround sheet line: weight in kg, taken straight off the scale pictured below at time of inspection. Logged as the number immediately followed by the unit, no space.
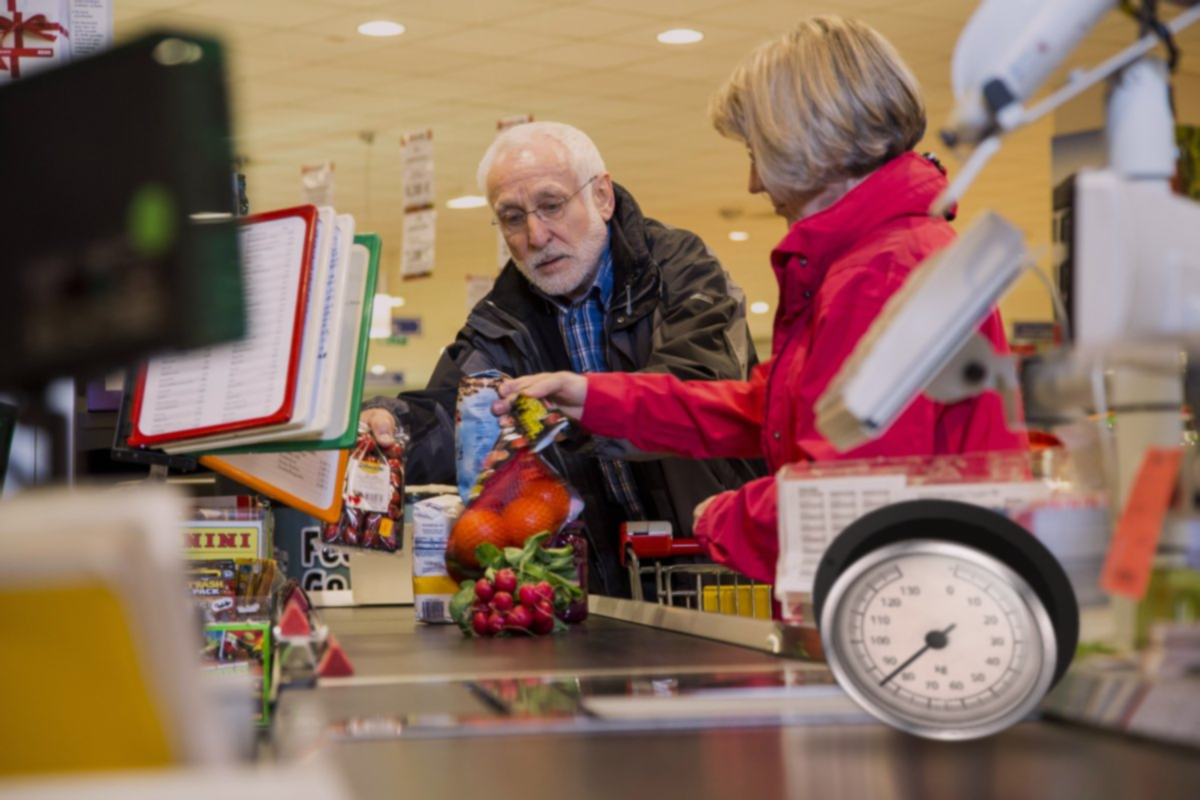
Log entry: 85kg
